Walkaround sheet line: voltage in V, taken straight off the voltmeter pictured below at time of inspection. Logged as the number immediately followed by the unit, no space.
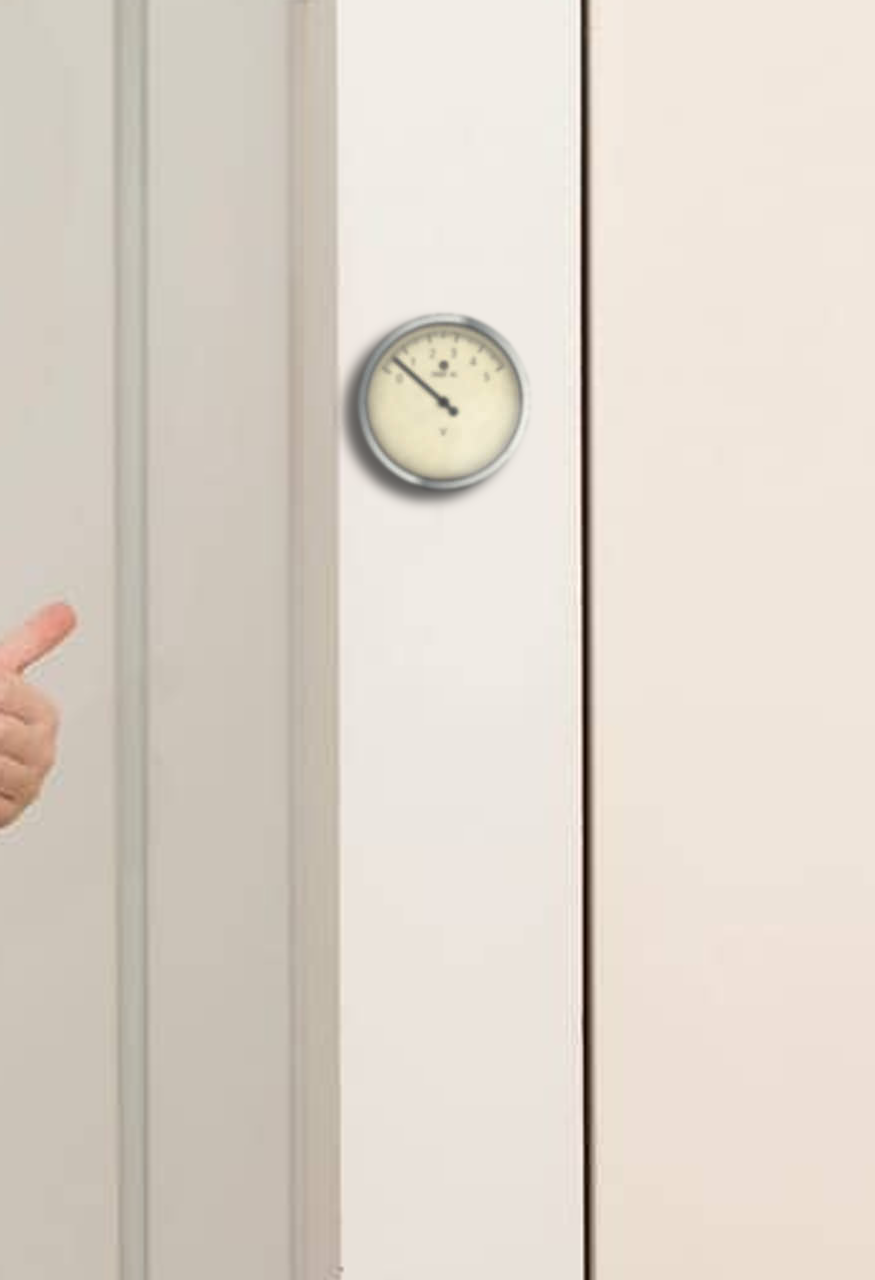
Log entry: 0.5V
